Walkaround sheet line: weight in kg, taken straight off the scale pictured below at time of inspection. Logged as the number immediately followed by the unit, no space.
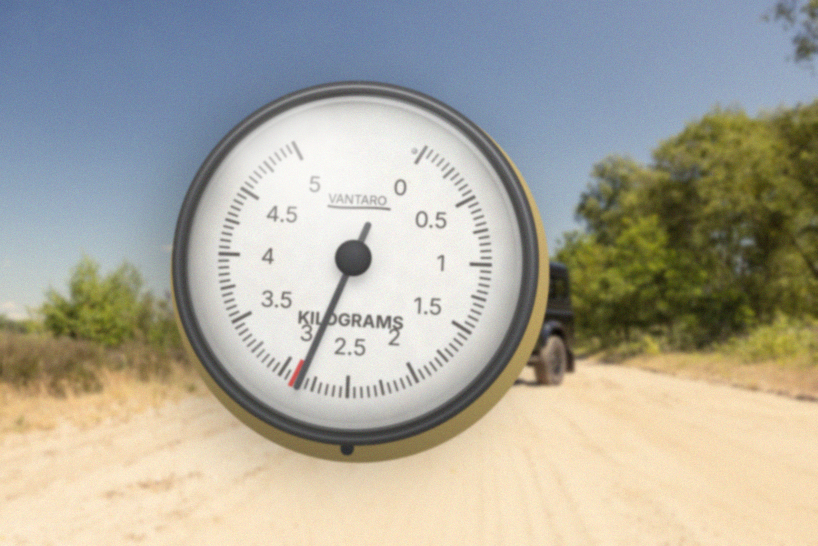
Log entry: 2.85kg
